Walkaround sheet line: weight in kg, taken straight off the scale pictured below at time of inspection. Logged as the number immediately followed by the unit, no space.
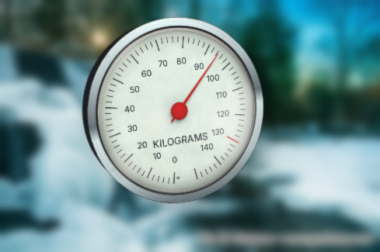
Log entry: 94kg
